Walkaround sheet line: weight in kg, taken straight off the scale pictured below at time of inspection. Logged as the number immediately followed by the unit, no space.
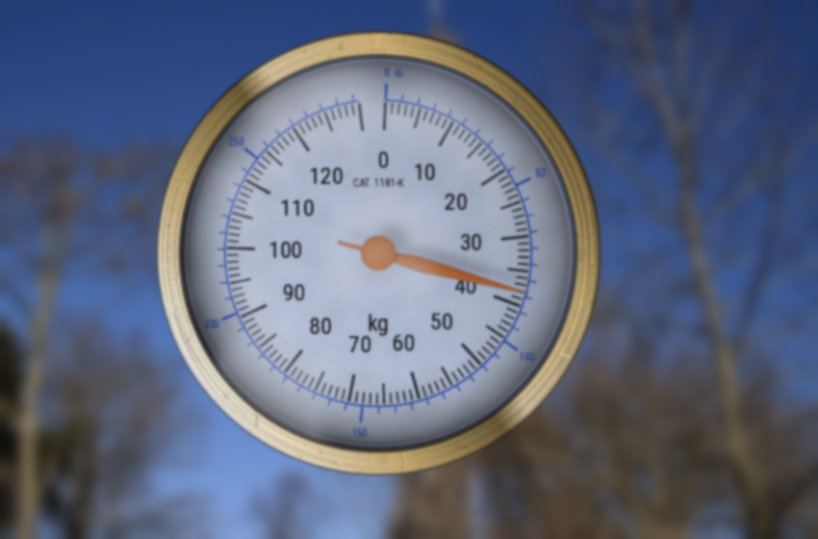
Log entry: 38kg
